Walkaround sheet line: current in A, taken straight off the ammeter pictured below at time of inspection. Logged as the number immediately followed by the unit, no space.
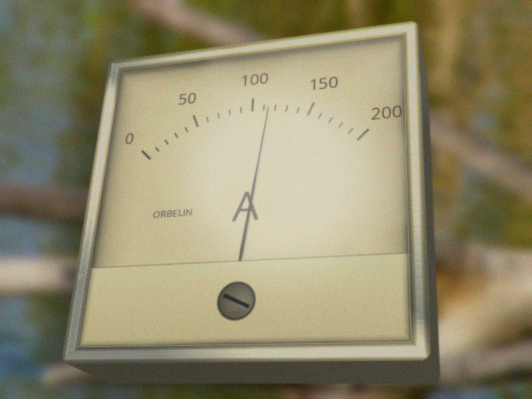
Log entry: 115A
